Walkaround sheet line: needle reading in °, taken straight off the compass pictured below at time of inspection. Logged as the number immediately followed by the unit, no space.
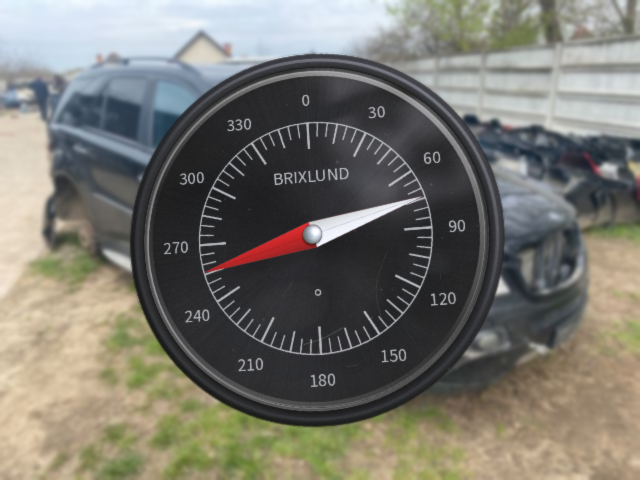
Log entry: 255°
